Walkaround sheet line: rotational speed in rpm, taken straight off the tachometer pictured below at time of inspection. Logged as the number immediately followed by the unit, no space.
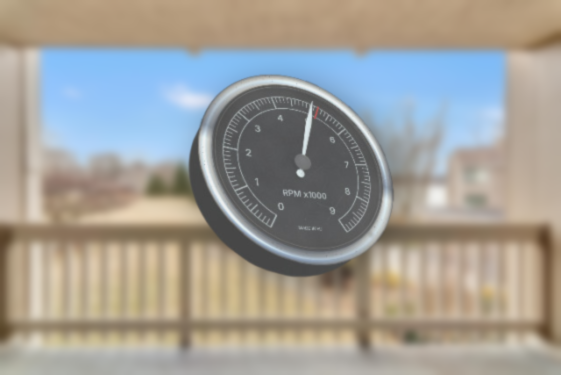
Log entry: 5000rpm
